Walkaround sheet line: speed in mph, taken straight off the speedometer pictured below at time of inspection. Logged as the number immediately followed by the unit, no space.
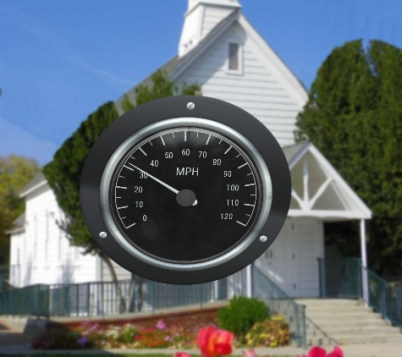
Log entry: 32.5mph
